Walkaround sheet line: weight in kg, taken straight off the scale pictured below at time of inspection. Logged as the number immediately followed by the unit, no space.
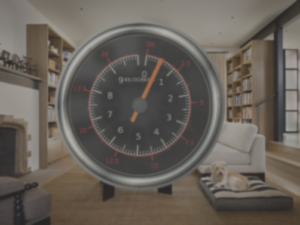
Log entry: 0.5kg
